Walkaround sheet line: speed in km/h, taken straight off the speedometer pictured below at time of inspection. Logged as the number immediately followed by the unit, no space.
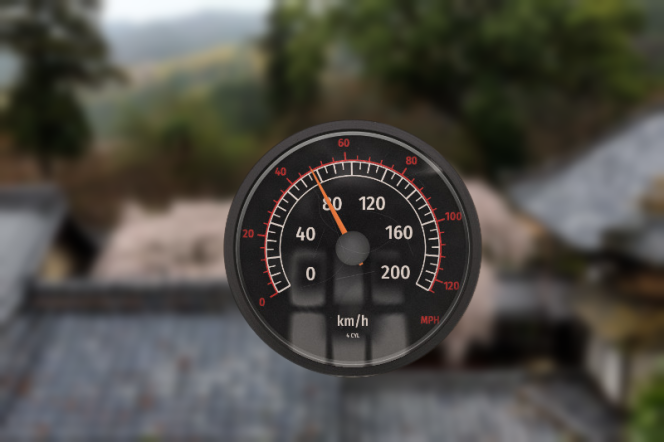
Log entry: 77.5km/h
